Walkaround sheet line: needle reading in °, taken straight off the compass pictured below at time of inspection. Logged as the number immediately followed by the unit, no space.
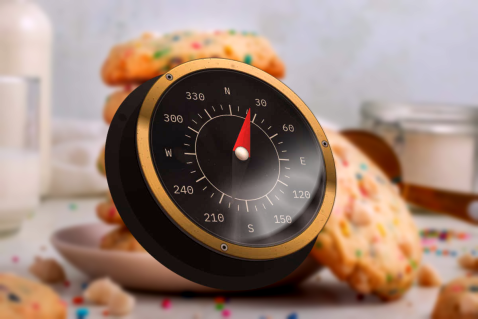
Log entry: 20°
